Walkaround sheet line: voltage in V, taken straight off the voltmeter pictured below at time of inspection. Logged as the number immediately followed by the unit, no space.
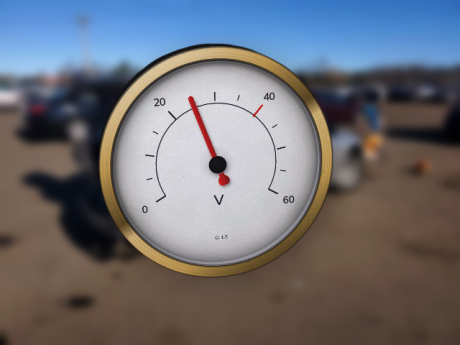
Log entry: 25V
